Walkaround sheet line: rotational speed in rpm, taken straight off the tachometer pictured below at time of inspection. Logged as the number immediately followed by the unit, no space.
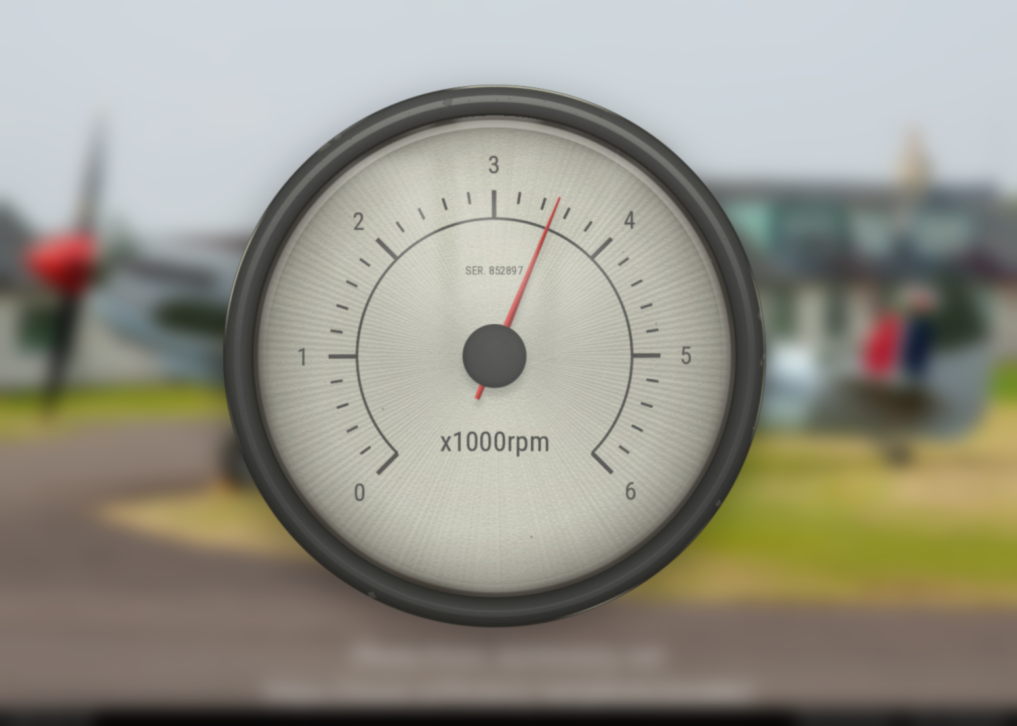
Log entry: 3500rpm
